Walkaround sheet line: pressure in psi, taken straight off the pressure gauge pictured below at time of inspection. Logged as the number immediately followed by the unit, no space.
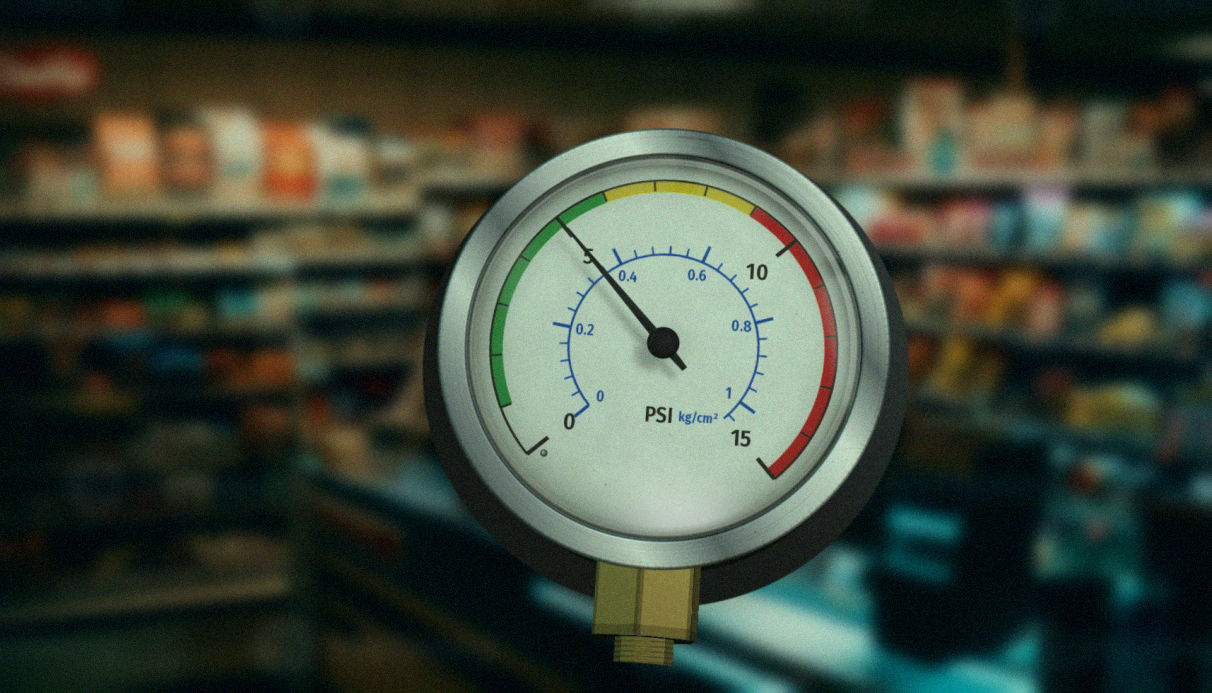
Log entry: 5psi
